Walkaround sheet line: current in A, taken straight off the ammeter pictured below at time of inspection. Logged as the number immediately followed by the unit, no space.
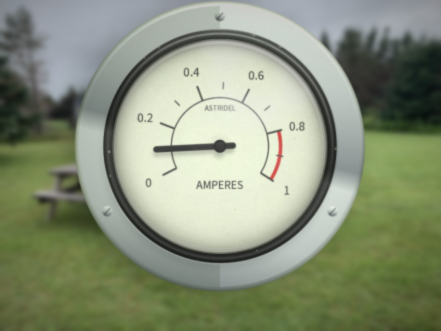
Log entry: 0.1A
